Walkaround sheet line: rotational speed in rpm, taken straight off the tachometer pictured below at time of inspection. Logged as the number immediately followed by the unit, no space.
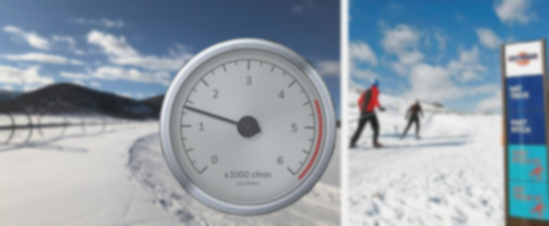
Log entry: 1375rpm
